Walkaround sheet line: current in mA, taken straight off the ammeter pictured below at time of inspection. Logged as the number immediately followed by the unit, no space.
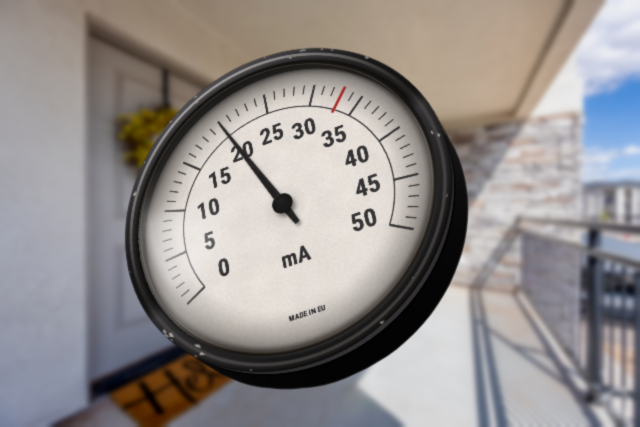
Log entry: 20mA
